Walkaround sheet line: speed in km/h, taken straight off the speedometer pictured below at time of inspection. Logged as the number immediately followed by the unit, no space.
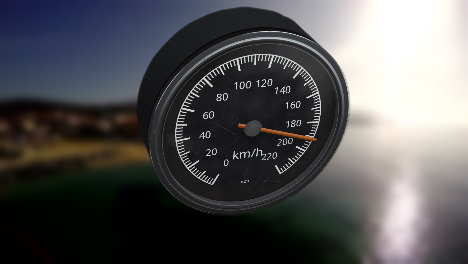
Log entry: 190km/h
